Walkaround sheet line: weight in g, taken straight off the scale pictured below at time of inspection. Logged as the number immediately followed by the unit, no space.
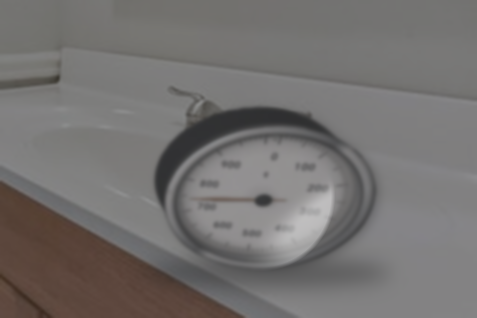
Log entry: 750g
